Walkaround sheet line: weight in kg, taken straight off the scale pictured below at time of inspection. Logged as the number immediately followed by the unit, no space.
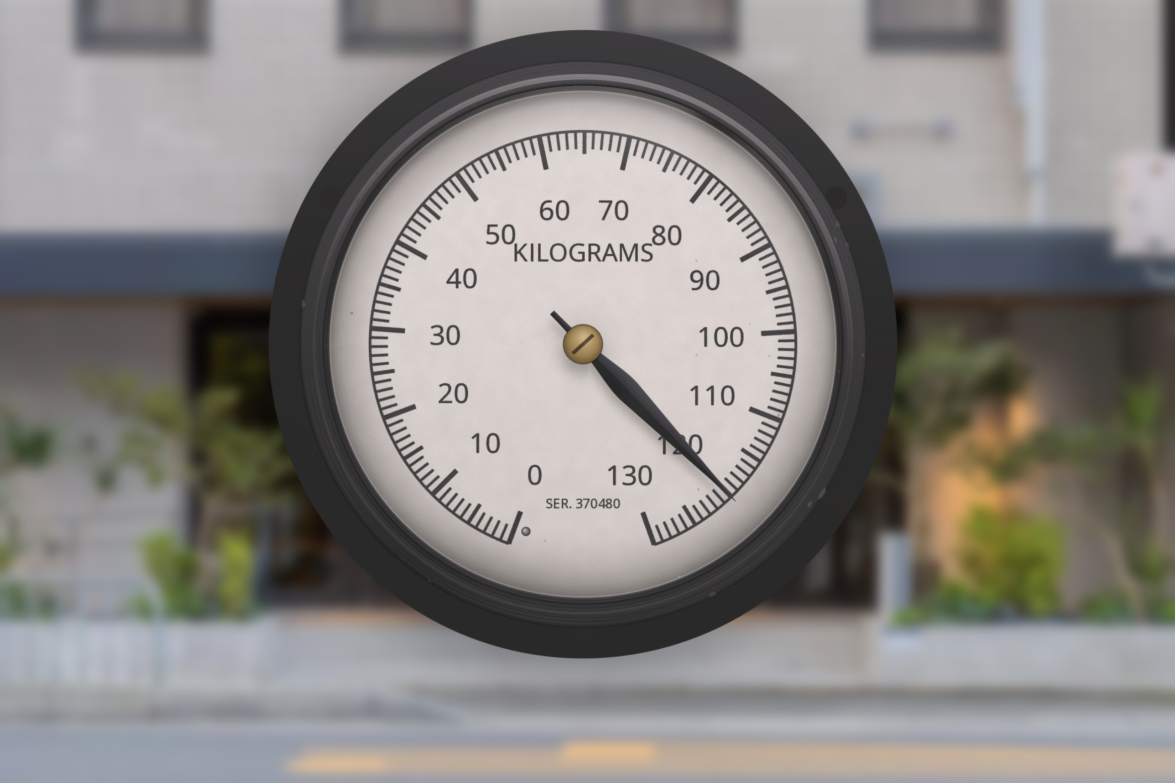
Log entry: 120kg
